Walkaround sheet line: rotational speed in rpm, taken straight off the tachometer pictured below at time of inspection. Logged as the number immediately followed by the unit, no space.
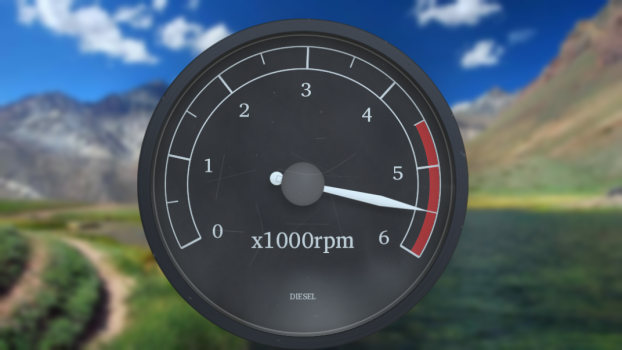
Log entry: 5500rpm
